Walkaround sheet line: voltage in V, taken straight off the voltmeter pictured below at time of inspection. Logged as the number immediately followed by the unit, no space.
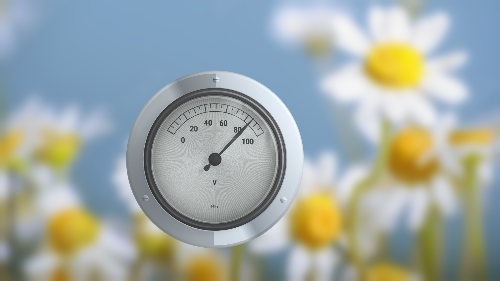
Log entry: 85V
